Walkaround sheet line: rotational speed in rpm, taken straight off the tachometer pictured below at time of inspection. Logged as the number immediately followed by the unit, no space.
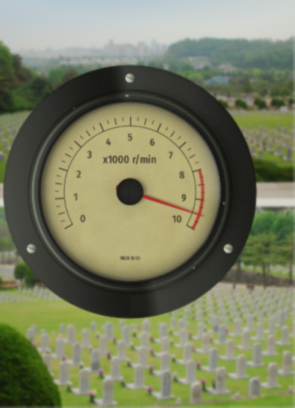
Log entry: 9500rpm
